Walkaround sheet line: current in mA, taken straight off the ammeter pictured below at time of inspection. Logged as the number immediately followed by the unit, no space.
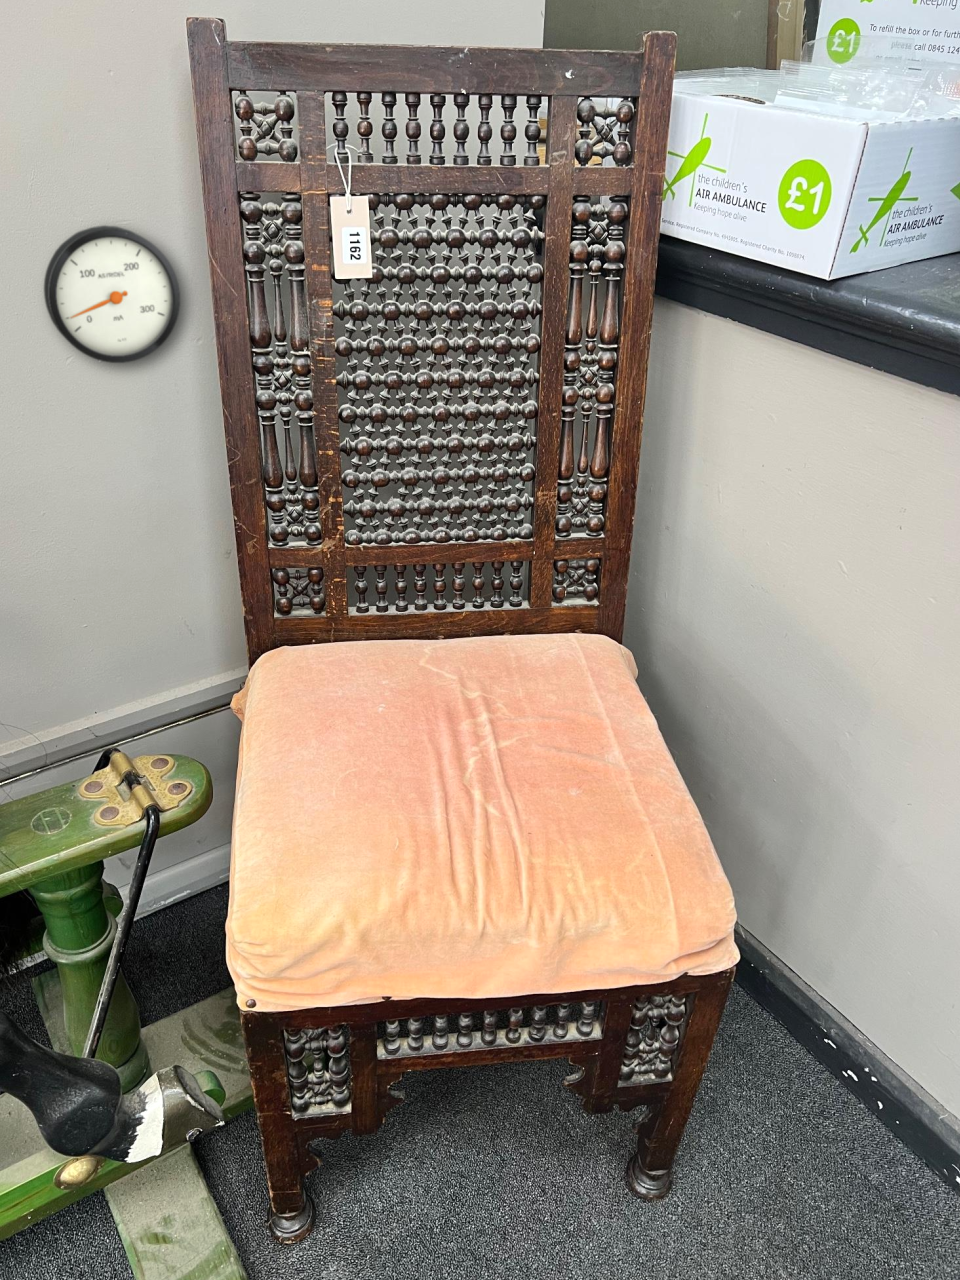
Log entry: 20mA
